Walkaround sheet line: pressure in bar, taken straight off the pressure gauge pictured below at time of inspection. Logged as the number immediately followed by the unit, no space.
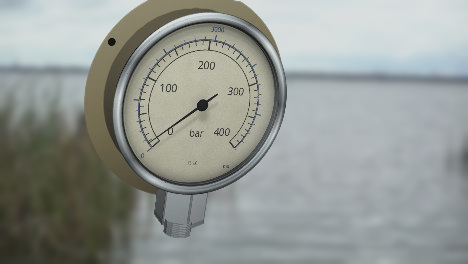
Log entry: 10bar
